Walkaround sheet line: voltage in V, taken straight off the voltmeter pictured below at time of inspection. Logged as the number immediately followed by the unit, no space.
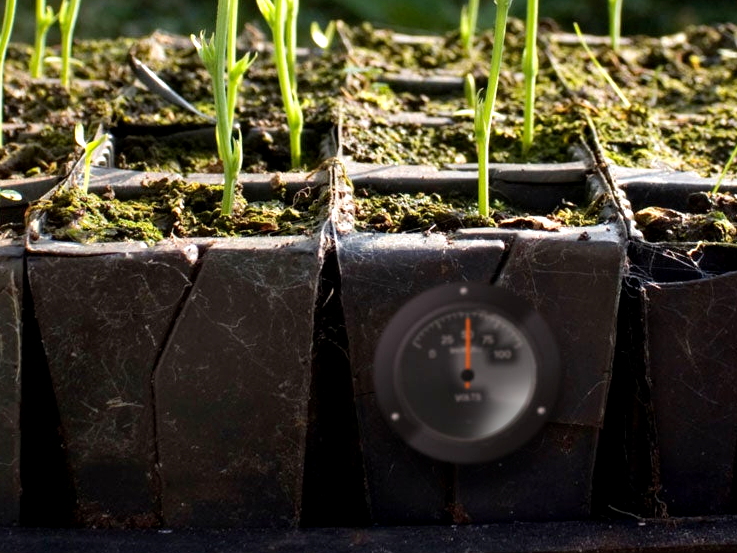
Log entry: 50V
